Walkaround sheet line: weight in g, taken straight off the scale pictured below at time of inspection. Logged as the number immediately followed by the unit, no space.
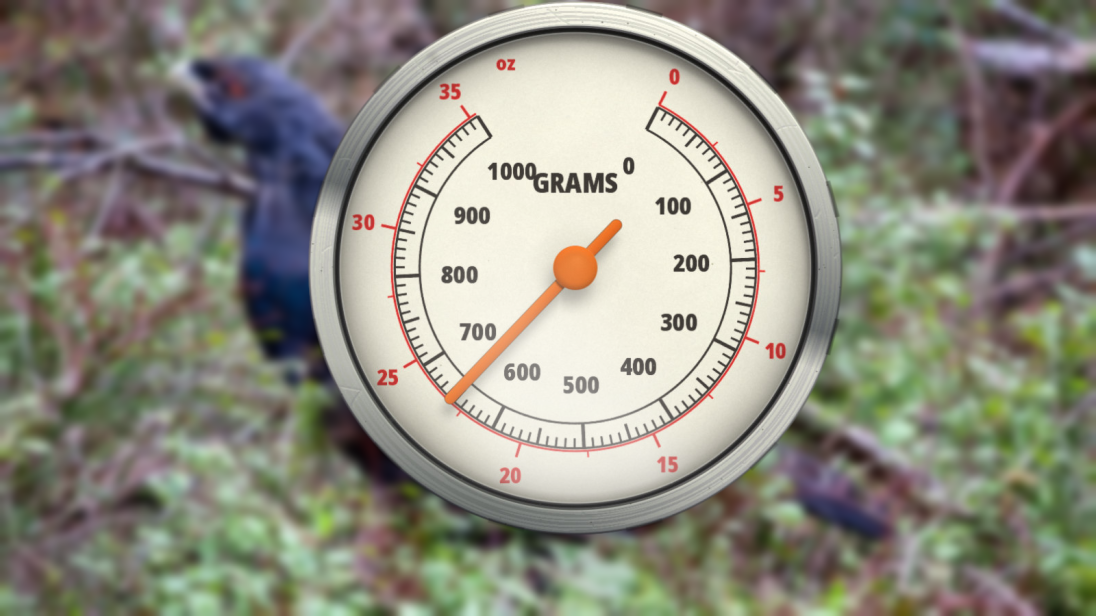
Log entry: 655g
